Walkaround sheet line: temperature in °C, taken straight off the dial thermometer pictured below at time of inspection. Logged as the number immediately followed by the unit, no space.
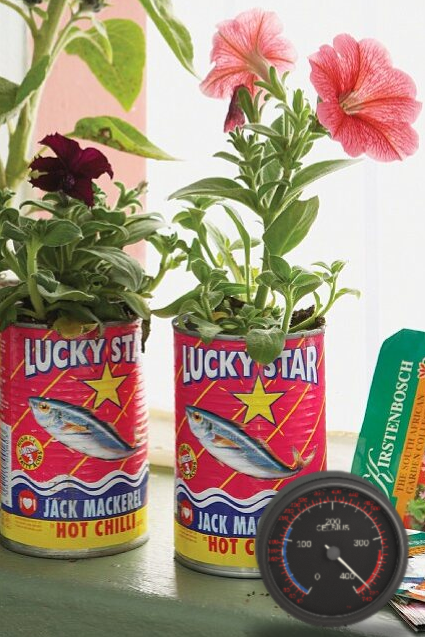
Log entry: 380°C
